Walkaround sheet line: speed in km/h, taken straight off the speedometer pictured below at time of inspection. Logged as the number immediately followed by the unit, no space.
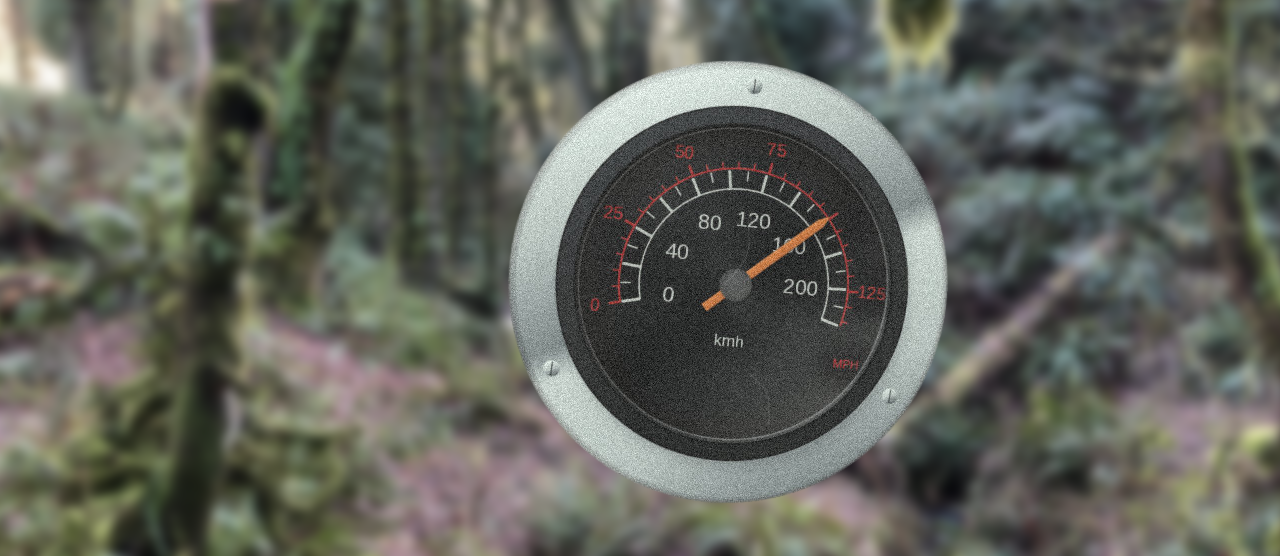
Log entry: 160km/h
